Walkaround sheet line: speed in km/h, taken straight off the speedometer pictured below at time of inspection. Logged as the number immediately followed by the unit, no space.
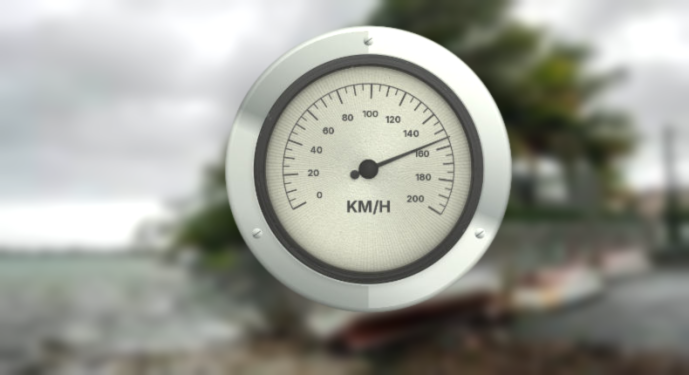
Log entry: 155km/h
